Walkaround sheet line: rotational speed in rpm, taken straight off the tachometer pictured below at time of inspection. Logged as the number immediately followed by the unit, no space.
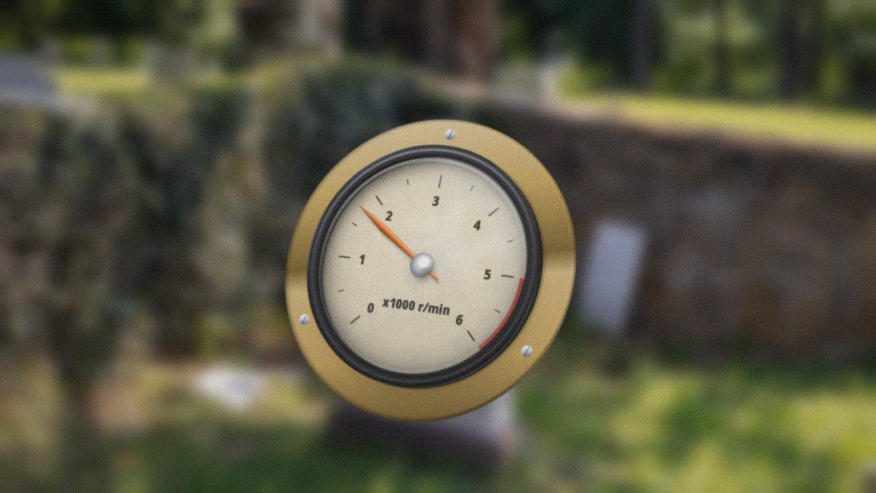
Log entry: 1750rpm
